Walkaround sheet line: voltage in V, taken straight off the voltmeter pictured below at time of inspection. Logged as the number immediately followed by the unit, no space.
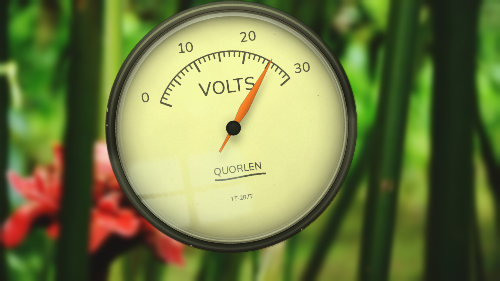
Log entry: 25V
